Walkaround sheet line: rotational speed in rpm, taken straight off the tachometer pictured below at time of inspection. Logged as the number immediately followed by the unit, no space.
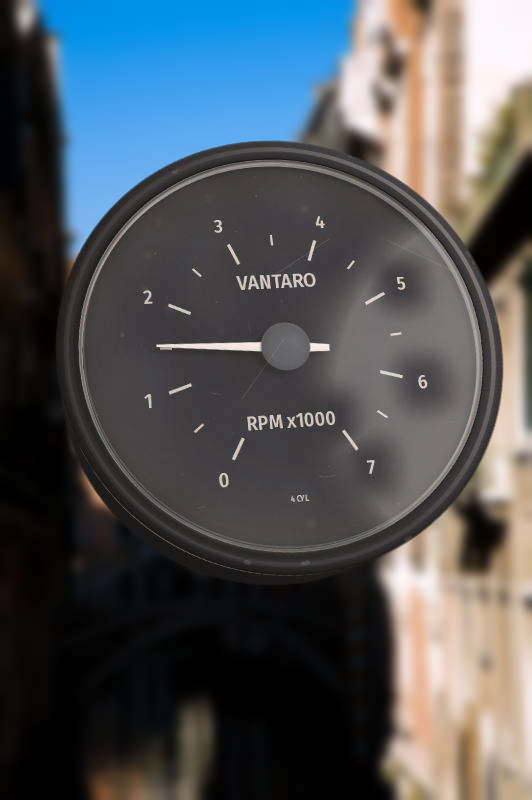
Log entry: 1500rpm
